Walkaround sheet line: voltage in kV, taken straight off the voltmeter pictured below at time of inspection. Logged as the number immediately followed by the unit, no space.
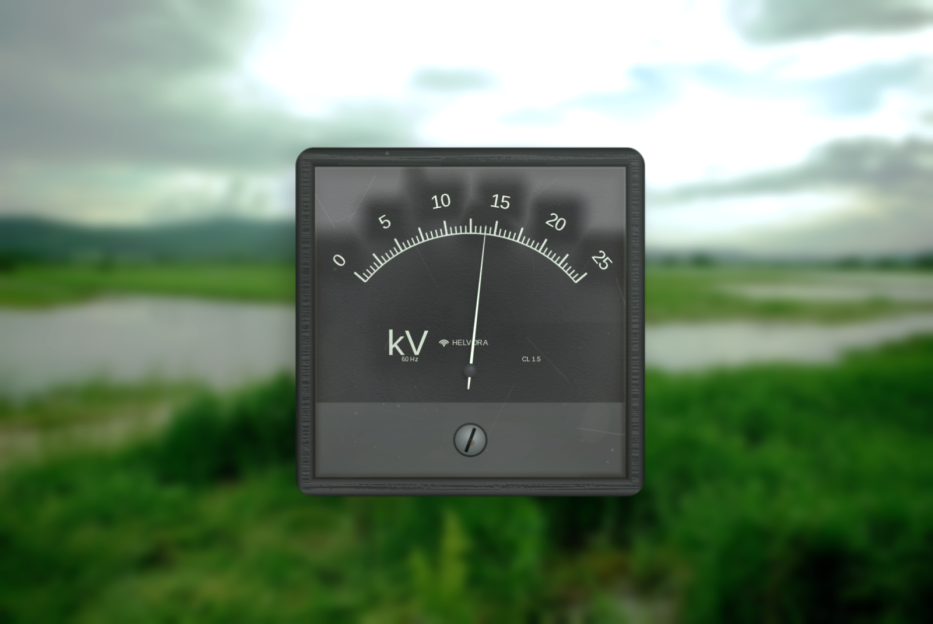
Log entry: 14kV
